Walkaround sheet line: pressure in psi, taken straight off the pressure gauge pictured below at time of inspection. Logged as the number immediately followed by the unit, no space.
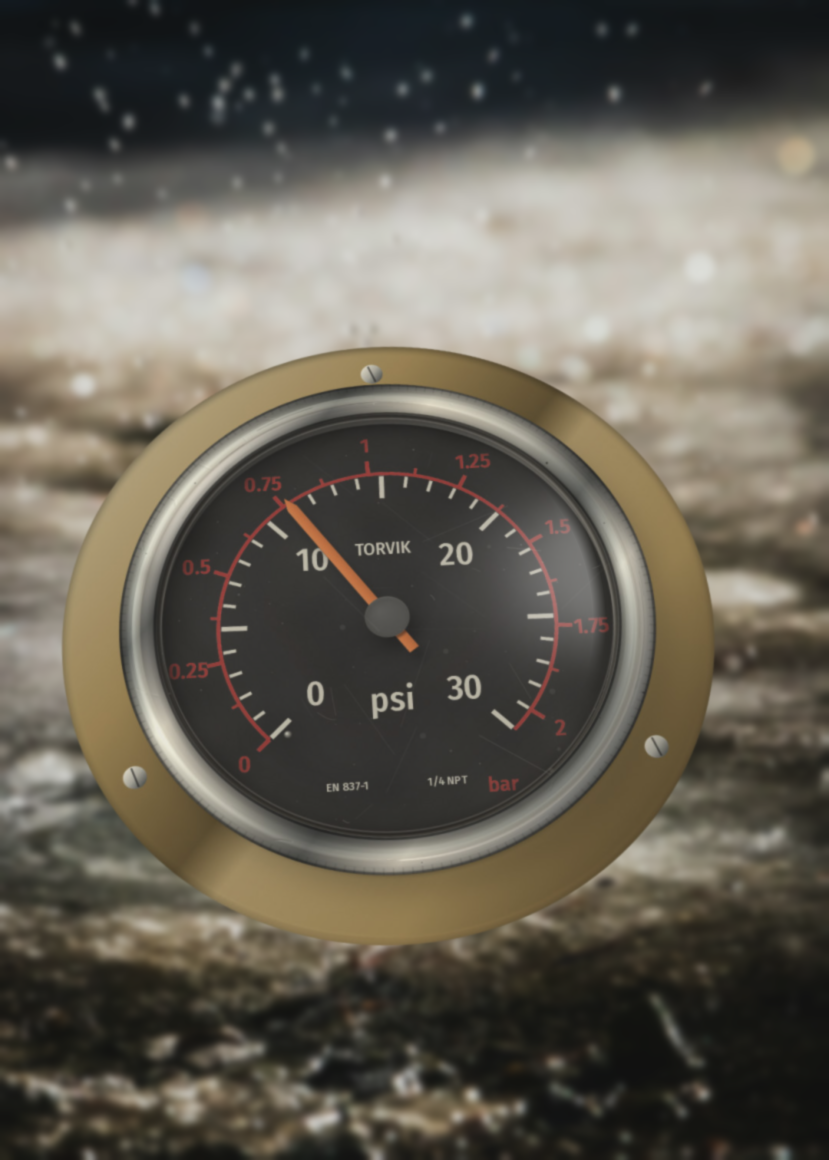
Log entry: 11psi
